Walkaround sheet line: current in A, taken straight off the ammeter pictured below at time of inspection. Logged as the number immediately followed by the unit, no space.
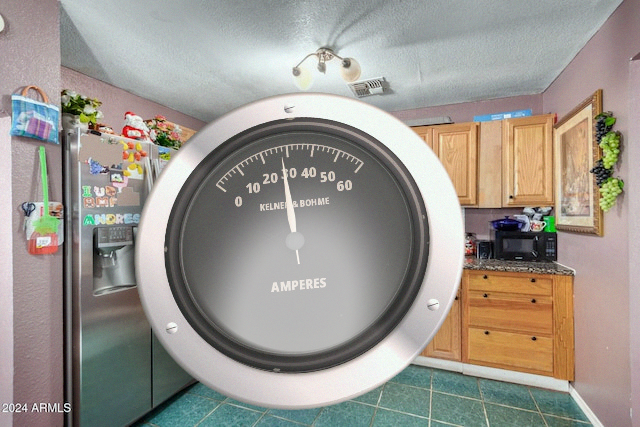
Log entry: 28A
